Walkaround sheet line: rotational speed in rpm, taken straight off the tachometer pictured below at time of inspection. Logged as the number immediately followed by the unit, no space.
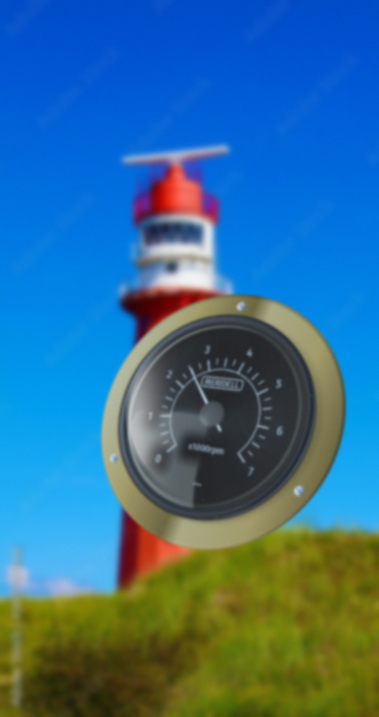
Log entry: 2500rpm
